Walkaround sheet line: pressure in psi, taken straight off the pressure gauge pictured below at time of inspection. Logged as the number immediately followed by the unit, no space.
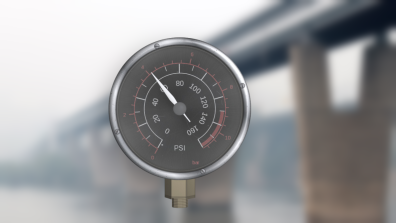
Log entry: 60psi
